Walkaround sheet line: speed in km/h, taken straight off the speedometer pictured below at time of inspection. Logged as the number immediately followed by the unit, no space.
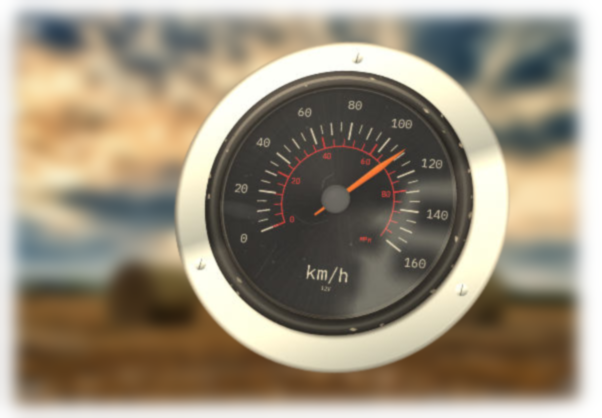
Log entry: 110km/h
